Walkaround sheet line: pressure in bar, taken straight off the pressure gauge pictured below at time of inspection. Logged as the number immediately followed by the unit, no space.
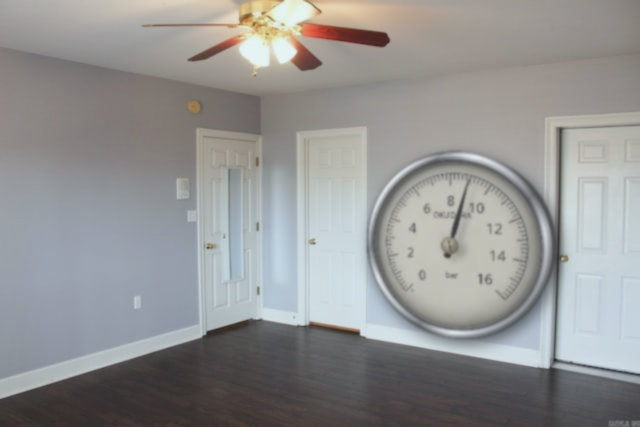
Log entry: 9bar
